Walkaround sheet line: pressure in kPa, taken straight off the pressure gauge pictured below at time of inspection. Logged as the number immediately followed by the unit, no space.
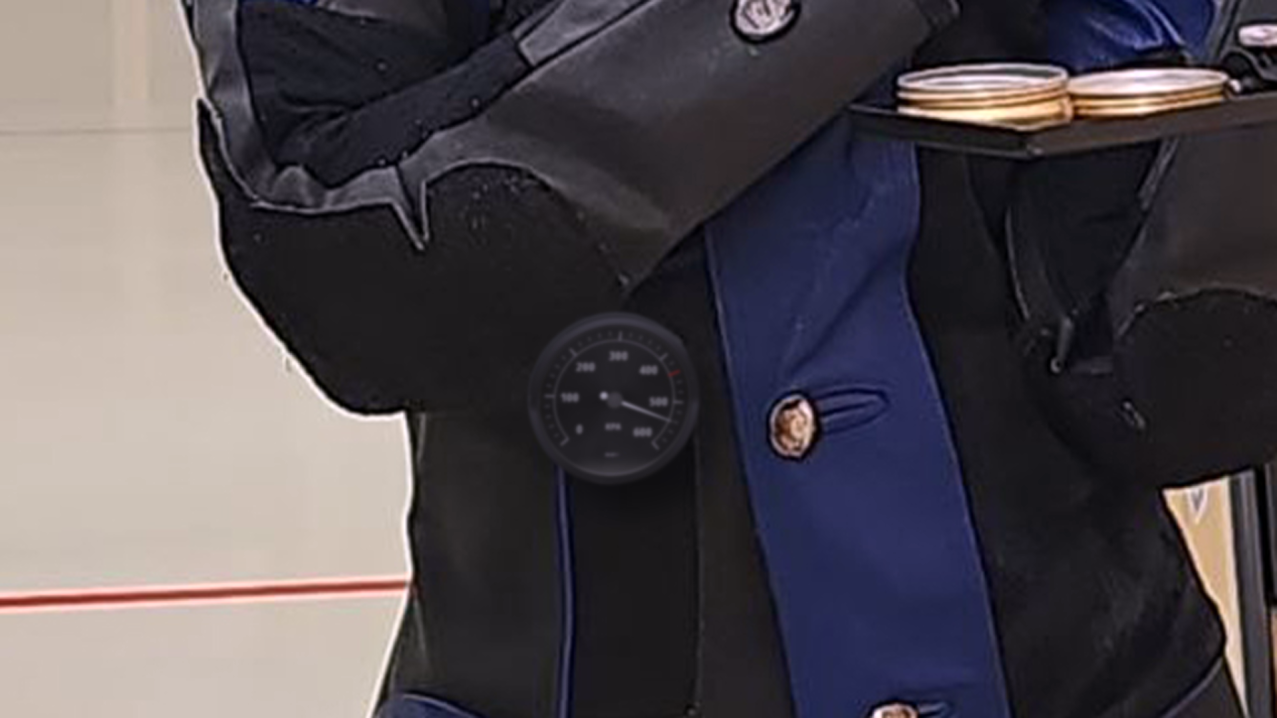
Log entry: 540kPa
